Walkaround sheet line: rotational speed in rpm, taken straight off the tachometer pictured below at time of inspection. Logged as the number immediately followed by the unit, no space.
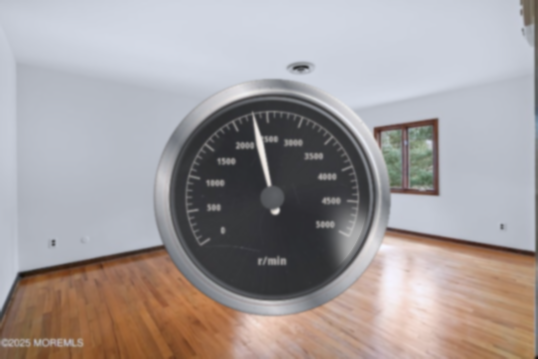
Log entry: 2300rpm
